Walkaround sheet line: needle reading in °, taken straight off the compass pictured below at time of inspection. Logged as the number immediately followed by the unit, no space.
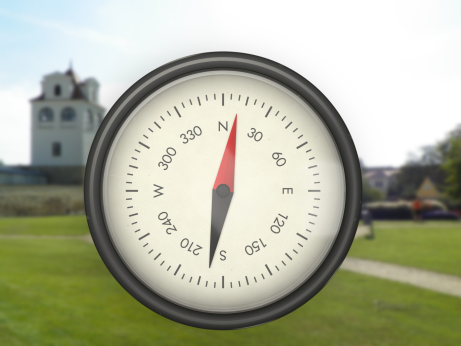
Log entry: 10°
